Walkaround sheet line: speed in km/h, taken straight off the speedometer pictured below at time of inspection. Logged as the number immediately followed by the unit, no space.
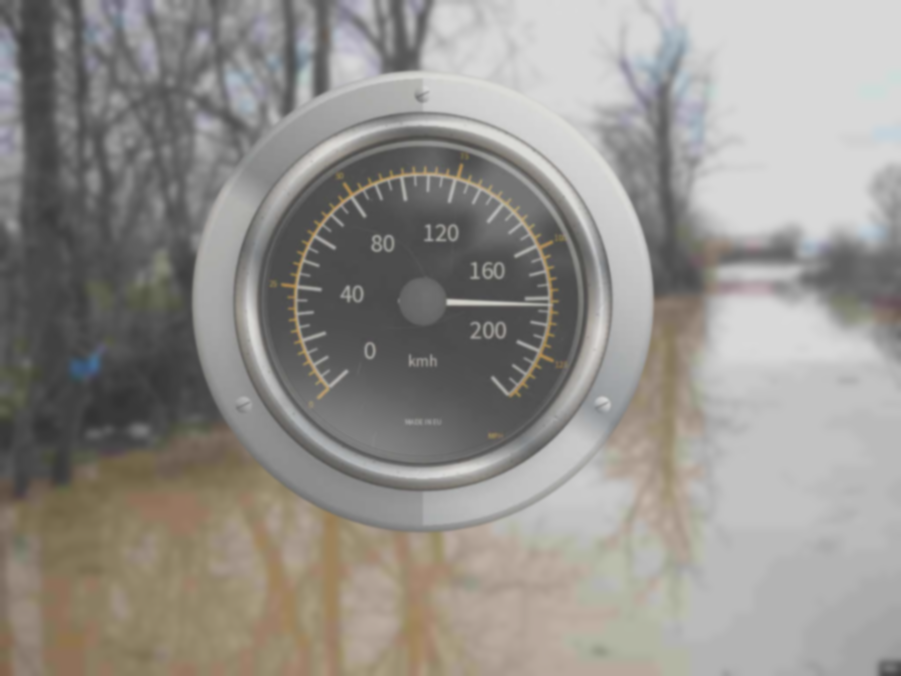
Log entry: 182.5km/h
